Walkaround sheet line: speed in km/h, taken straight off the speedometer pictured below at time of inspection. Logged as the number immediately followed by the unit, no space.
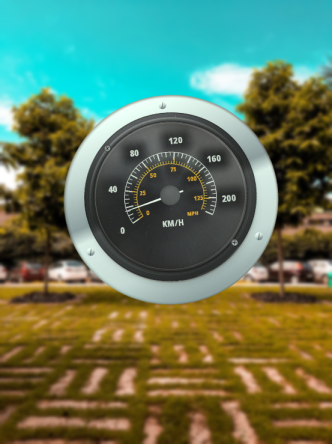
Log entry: 15km/h
